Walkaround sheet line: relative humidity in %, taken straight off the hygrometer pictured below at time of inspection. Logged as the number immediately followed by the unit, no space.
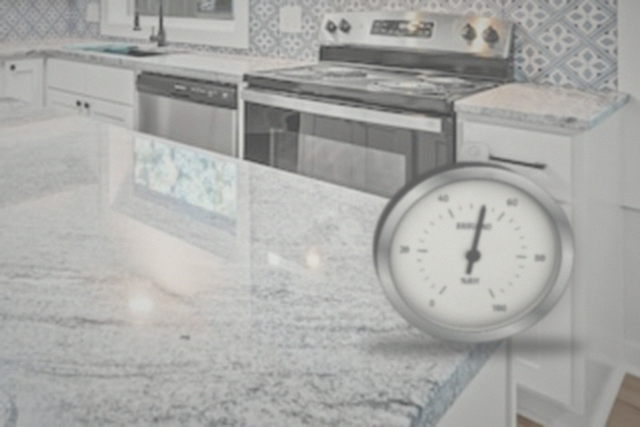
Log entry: 52%
